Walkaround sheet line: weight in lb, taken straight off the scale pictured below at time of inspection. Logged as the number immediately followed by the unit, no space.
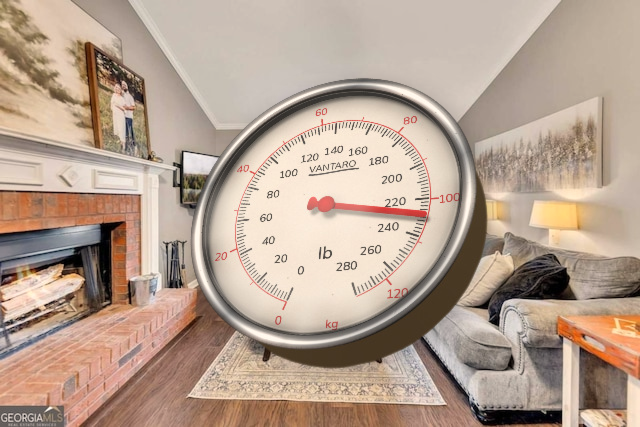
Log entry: 230lb
